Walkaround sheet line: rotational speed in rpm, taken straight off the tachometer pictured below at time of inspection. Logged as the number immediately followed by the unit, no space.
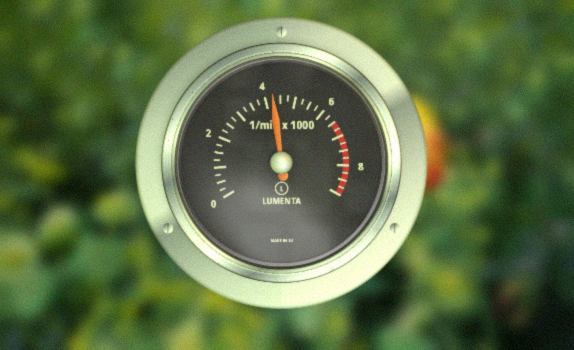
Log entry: 4250rpm
